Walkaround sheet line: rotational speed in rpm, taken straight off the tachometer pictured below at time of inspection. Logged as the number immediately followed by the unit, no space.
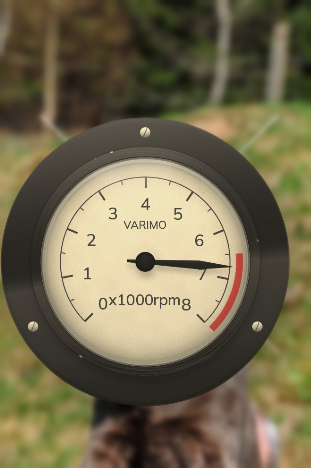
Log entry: 6750rpm
